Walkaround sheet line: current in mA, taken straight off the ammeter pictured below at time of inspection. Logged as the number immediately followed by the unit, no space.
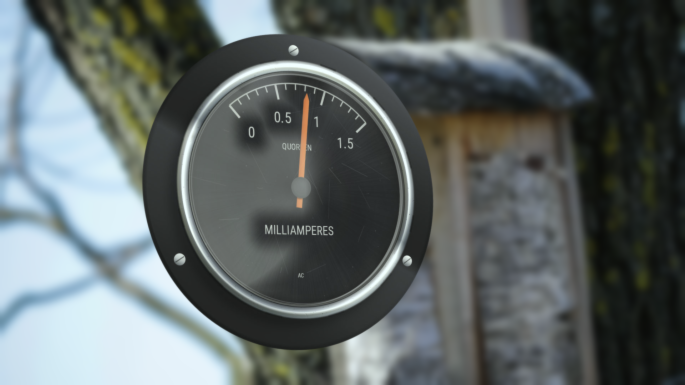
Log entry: 0.8mA
